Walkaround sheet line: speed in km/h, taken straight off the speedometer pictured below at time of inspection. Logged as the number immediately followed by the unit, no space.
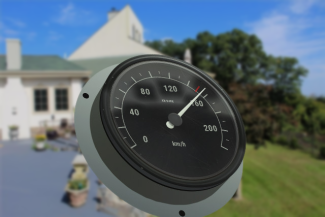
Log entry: 155km/h
